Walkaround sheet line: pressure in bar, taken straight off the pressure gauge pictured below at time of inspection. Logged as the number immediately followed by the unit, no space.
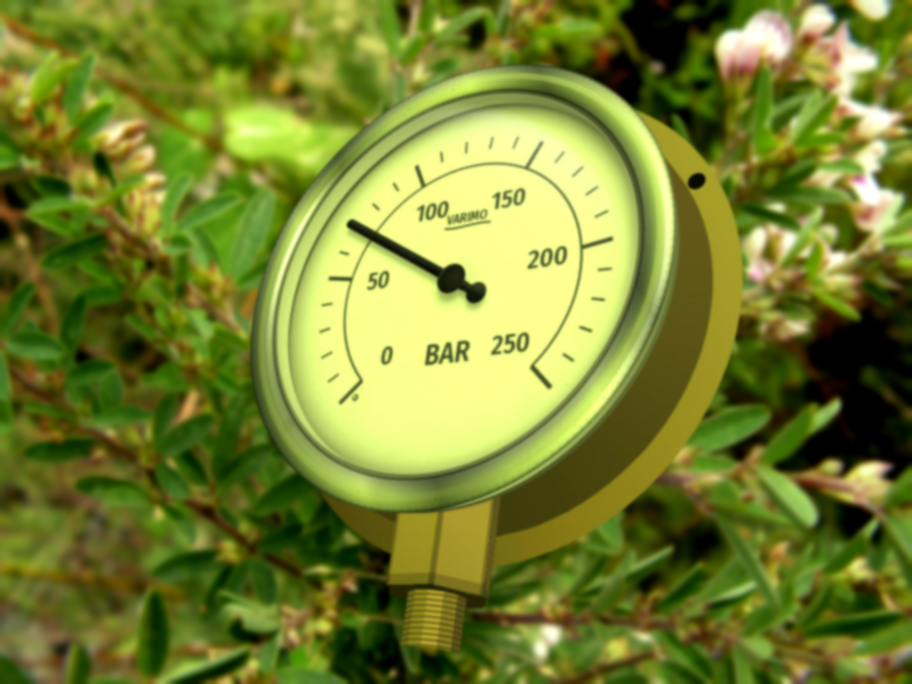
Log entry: 70bar
